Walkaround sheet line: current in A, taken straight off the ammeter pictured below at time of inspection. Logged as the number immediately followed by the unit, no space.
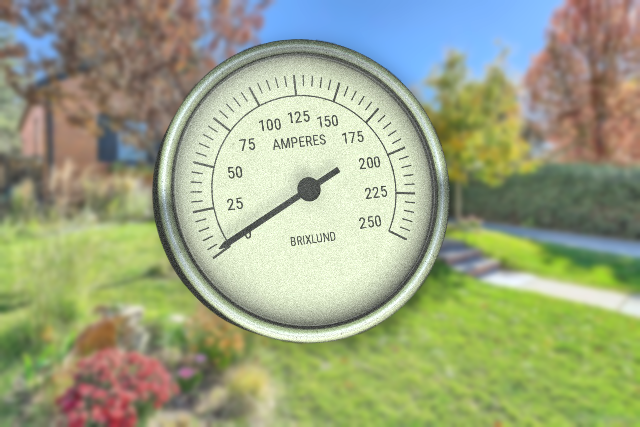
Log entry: 2.5A
